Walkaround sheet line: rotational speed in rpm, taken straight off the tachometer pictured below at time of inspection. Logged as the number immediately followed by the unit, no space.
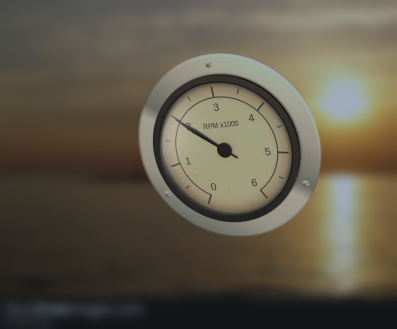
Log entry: 2000rpm
